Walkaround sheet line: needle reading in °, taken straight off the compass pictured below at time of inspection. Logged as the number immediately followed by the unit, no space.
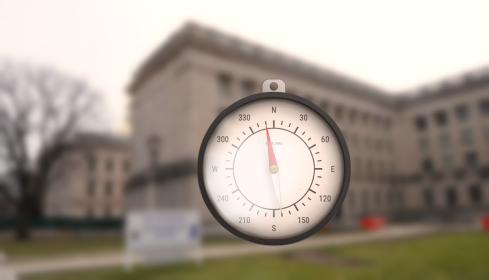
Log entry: 350°
